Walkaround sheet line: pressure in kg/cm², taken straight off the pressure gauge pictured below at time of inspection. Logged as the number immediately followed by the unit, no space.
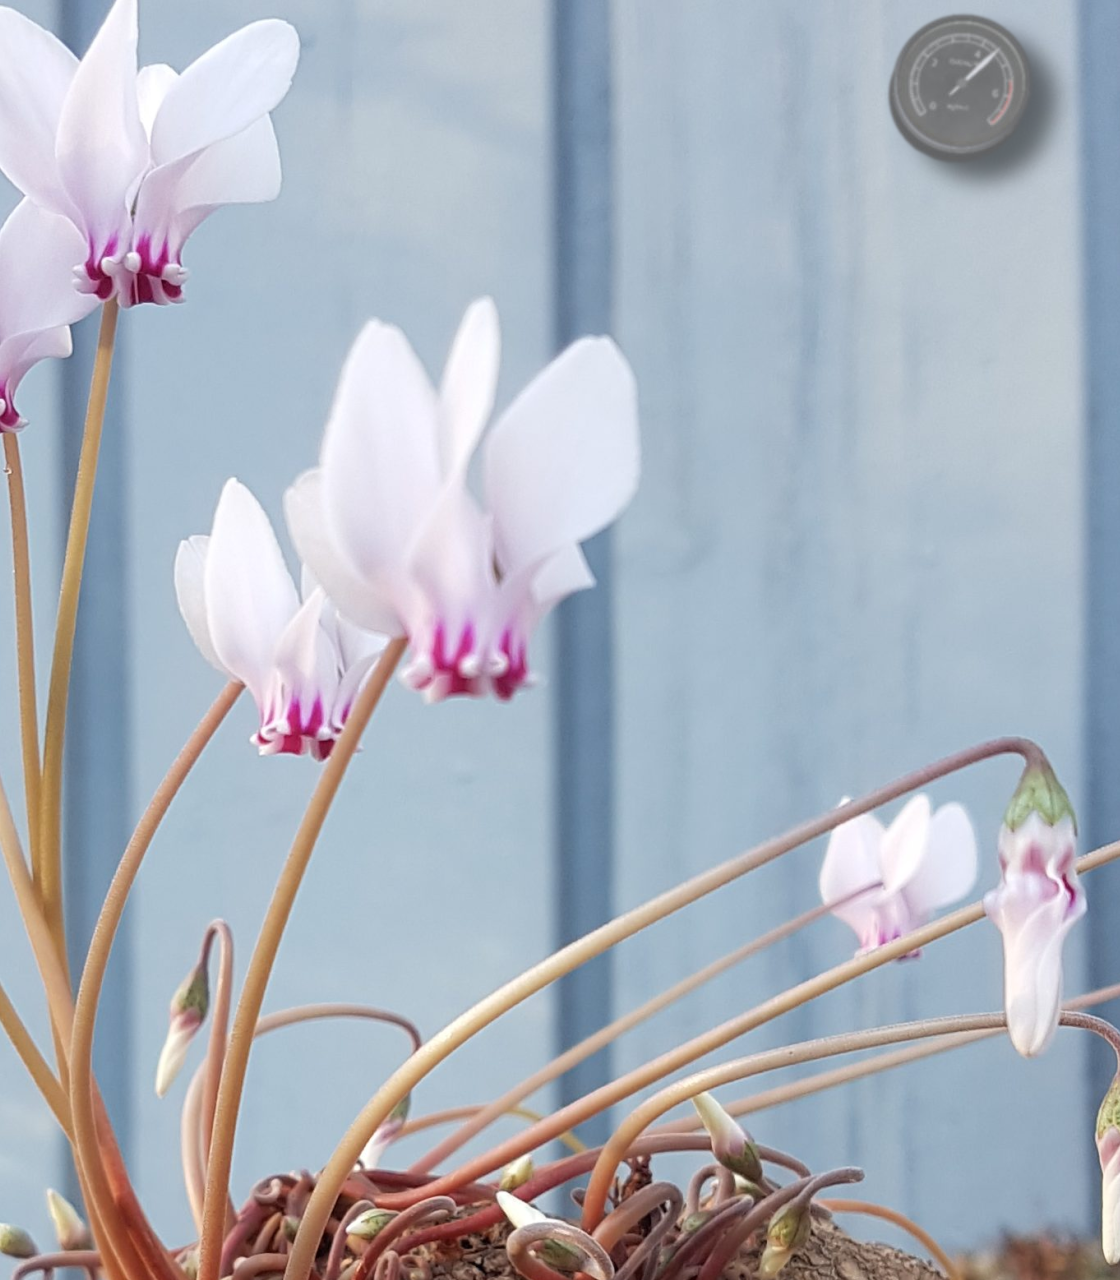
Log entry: 4.5kg/cm²
